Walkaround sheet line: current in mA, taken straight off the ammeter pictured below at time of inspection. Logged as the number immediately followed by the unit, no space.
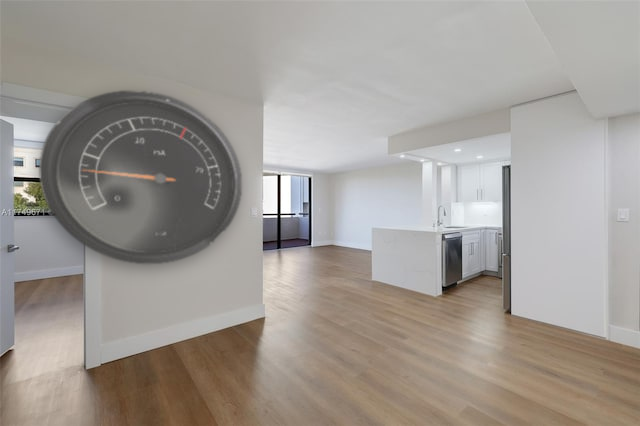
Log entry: 3.5mA
